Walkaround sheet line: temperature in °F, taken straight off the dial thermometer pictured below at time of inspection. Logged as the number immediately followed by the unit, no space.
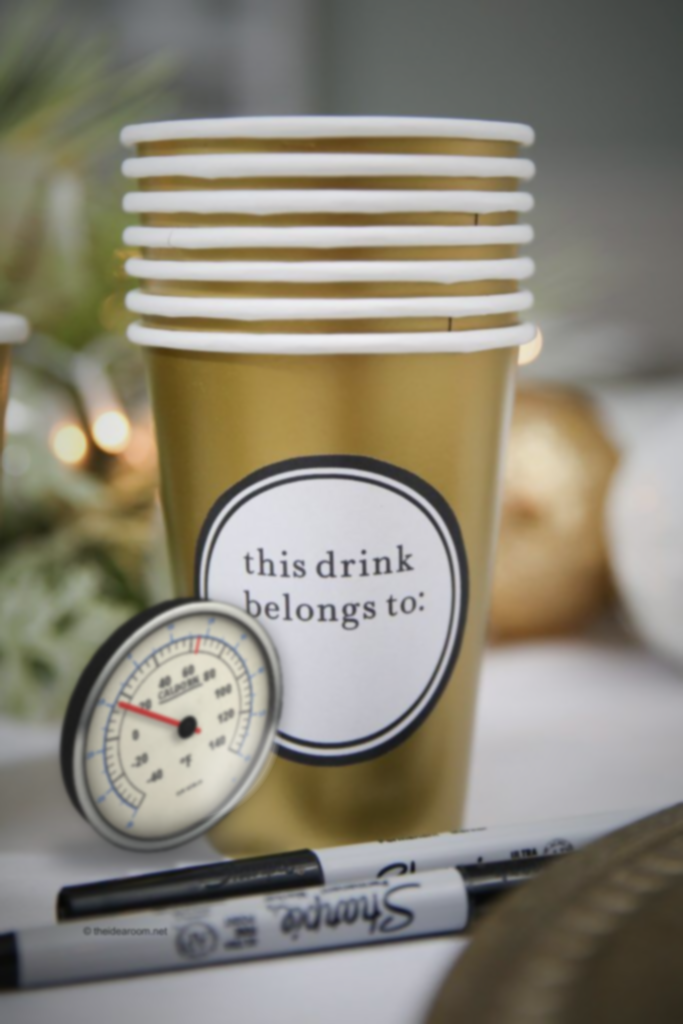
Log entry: 16°F
